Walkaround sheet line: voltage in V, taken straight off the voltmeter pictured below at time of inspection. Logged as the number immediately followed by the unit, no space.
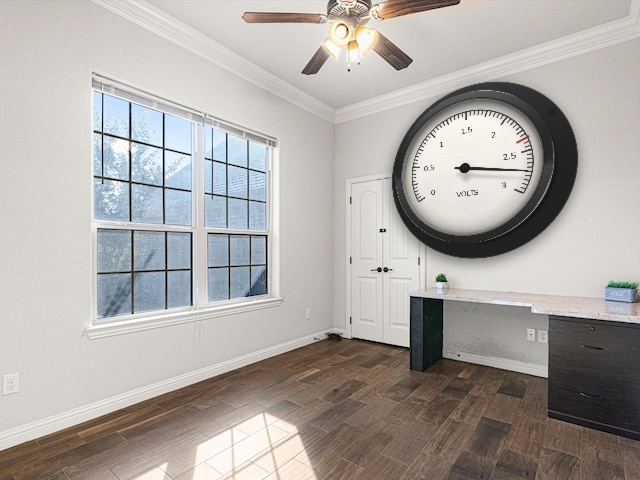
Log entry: 2.75V
